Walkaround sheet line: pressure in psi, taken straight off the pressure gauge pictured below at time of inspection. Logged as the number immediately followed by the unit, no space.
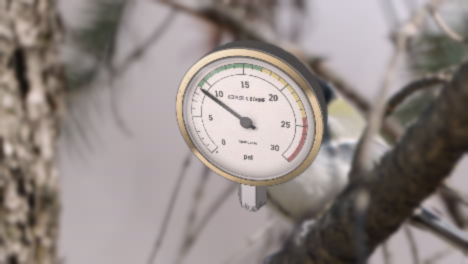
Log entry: 9psi
